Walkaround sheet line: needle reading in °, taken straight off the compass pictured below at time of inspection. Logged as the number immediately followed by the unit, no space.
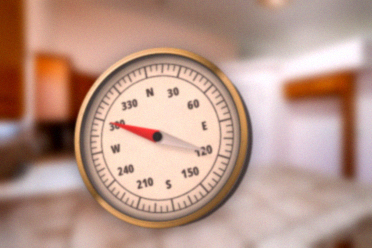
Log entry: 300°
